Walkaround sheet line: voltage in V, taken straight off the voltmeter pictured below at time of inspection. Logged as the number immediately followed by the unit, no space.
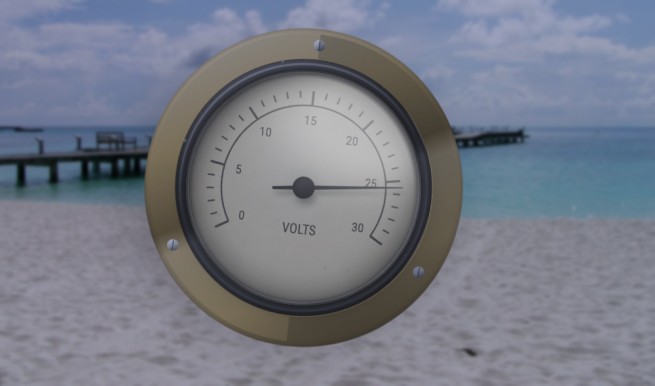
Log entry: 25.5V
